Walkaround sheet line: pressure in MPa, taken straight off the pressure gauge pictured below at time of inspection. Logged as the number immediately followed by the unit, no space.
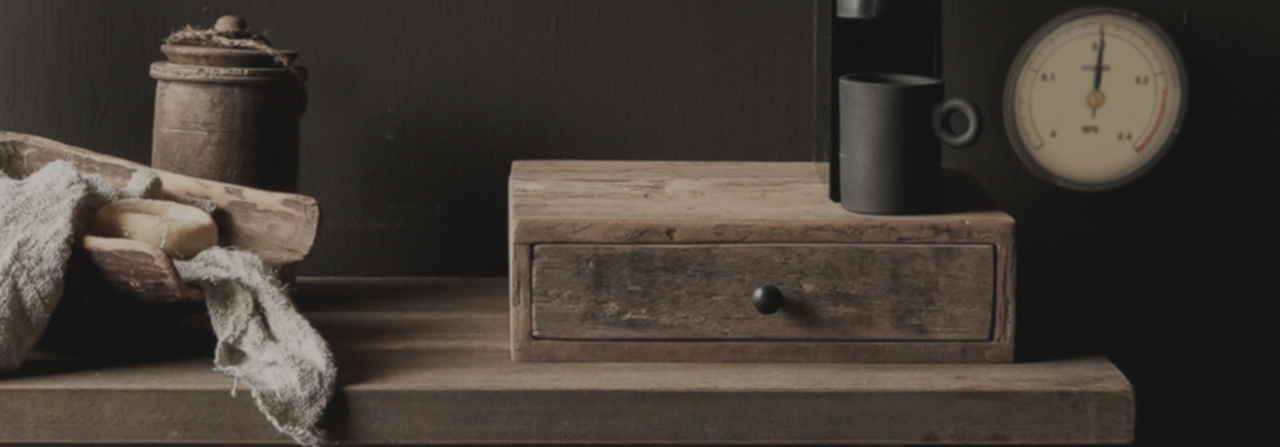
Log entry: 0.2MPa
